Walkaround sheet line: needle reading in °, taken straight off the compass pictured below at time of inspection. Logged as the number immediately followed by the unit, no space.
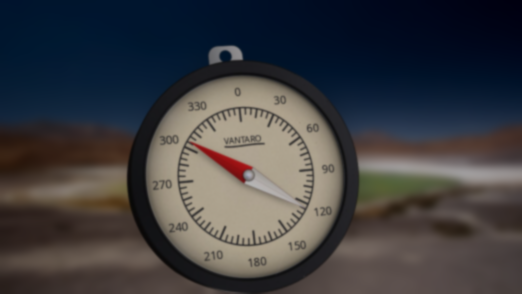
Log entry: 305°
